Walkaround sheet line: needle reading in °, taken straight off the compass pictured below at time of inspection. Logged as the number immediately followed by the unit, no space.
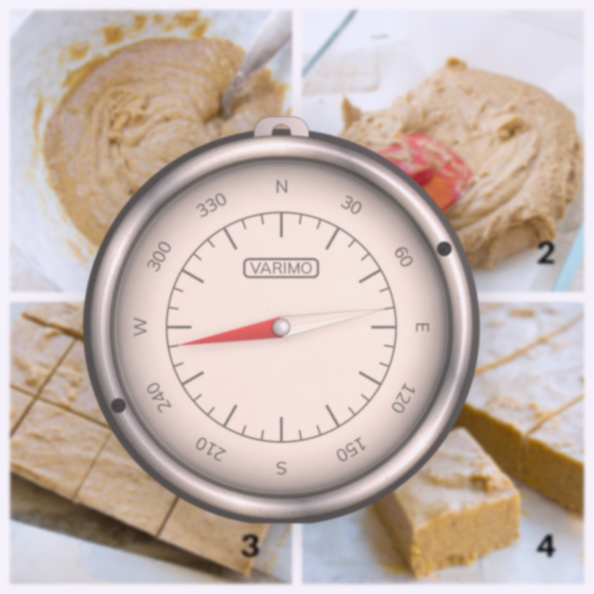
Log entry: 260°
